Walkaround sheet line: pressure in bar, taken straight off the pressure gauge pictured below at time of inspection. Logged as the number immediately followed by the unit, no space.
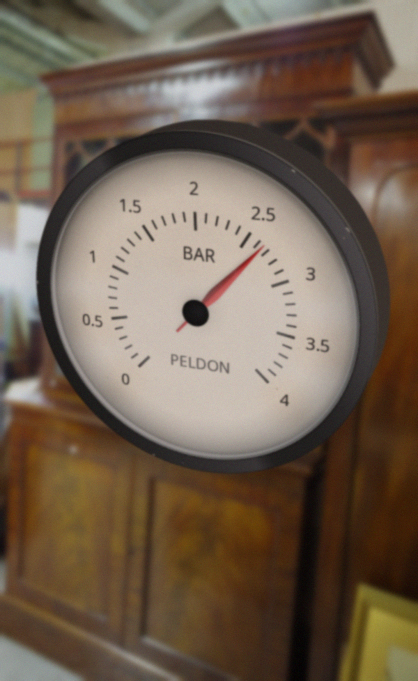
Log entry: 2.65bar
